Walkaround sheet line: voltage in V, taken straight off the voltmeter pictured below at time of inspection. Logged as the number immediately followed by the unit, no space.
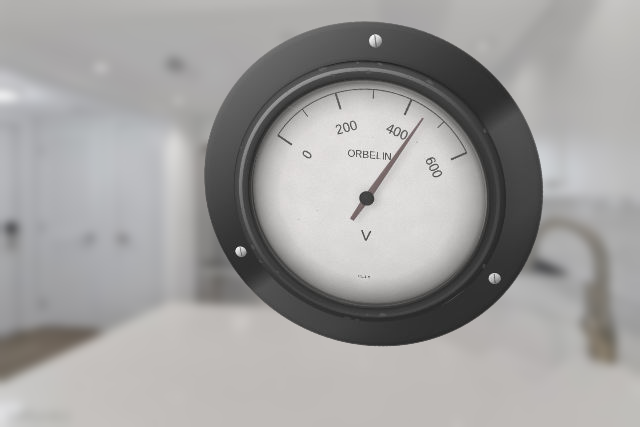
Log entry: 450V
